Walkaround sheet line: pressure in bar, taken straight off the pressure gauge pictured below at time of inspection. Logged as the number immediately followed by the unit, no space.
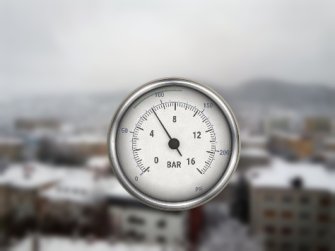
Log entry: 6bar
